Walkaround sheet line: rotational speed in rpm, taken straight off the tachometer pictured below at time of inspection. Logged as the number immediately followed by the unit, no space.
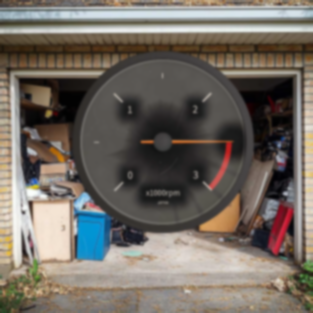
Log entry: 2500rpm
